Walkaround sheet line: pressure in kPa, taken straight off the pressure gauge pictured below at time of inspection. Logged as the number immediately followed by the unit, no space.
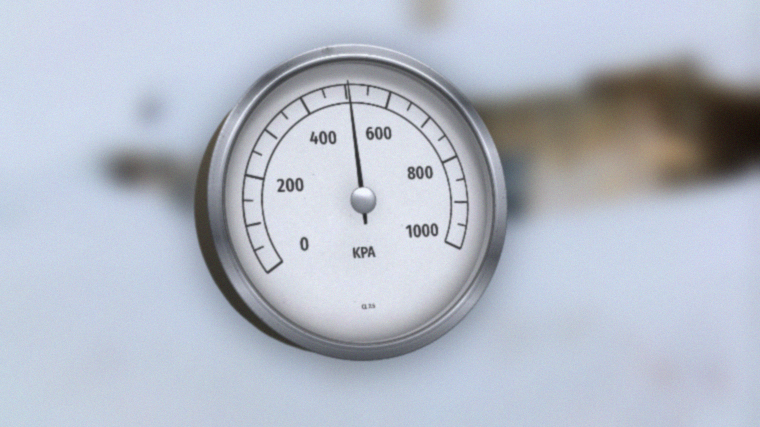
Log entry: 500kPa
